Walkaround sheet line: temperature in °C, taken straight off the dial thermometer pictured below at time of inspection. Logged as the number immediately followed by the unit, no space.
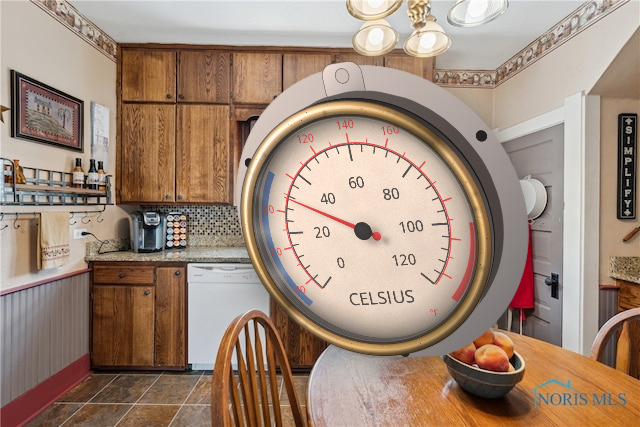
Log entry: 32°C
